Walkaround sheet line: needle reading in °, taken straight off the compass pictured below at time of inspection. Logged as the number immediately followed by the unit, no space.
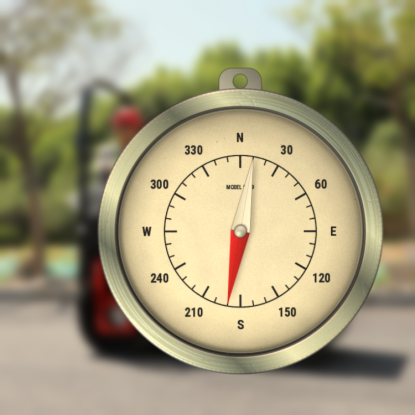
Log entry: 190°
